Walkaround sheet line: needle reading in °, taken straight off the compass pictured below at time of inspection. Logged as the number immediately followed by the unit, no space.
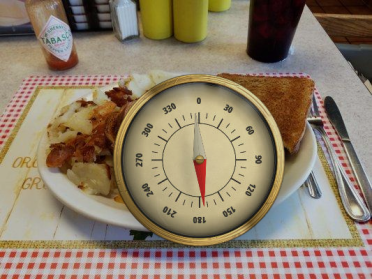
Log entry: 175°
